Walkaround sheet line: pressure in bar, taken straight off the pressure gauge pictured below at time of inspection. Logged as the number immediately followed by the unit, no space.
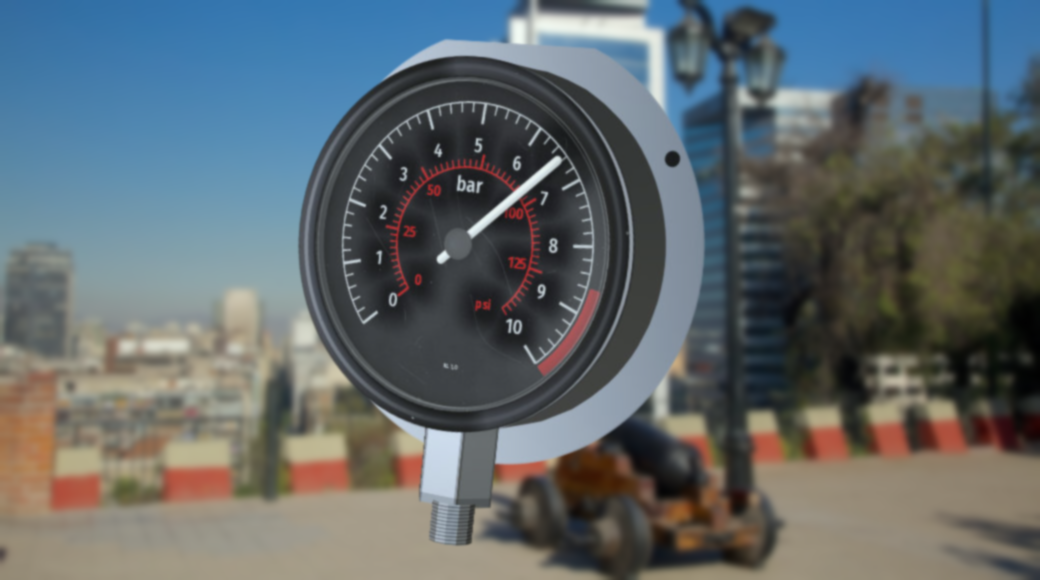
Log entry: 6.6bar
